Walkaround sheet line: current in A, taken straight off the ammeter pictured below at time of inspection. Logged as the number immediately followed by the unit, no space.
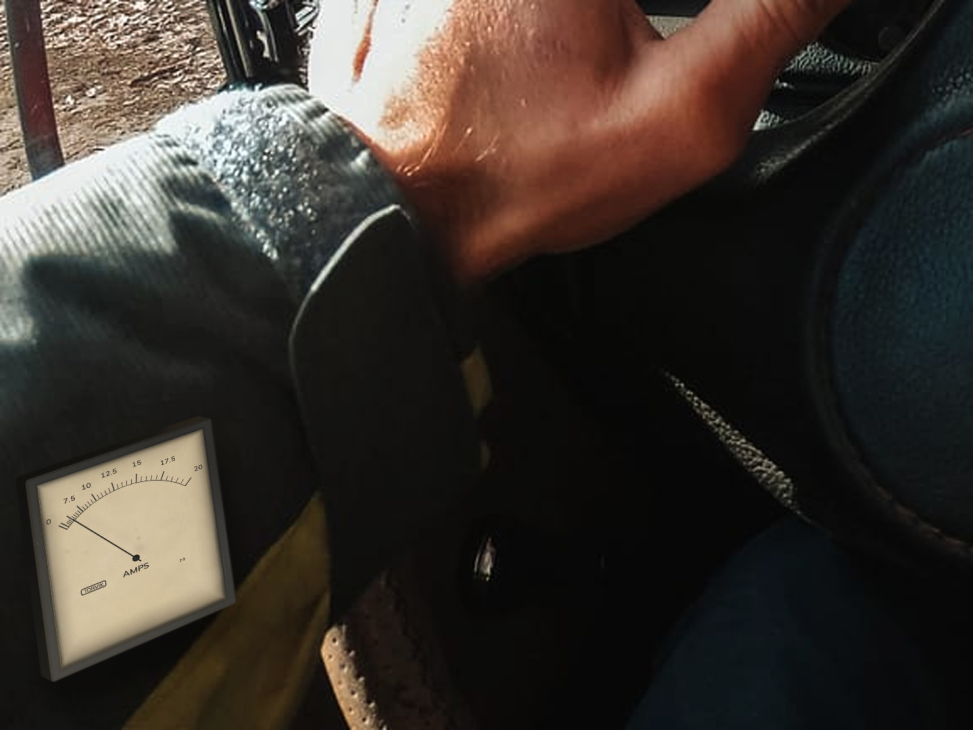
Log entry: 5A
